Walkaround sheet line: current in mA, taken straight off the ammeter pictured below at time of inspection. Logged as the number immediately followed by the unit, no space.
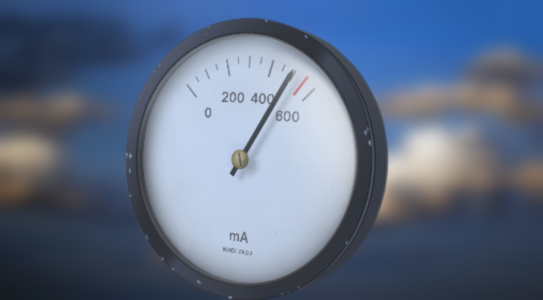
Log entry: 500mA
